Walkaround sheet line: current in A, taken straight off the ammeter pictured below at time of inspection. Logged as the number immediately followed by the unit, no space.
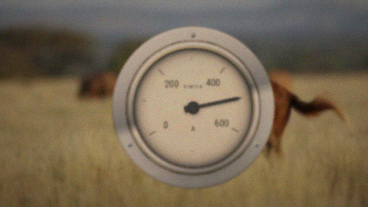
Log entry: 500A
